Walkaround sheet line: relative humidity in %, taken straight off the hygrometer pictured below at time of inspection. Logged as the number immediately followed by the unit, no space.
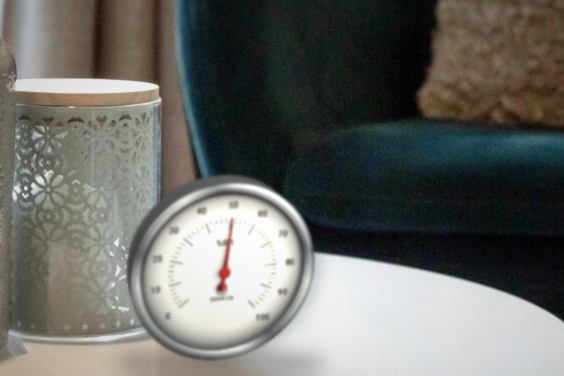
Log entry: 50%
